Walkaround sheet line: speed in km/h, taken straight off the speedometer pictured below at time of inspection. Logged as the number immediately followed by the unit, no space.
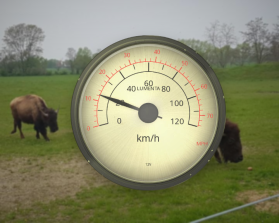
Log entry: 20km/h
